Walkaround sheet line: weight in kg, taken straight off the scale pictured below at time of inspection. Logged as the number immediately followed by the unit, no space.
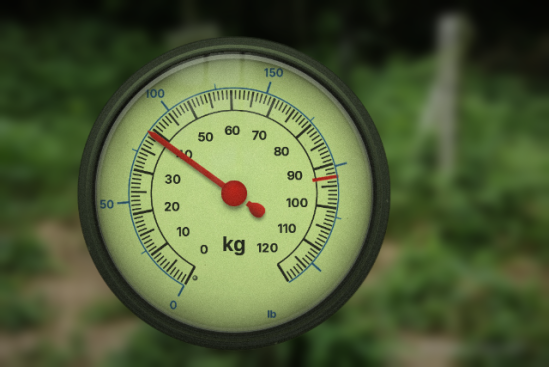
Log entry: 39kg
